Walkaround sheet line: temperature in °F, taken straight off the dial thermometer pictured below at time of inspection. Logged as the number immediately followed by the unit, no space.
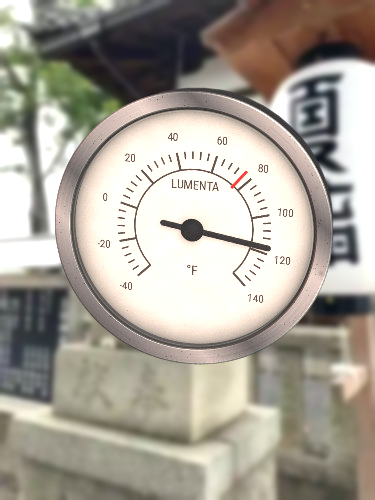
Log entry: 116°F
